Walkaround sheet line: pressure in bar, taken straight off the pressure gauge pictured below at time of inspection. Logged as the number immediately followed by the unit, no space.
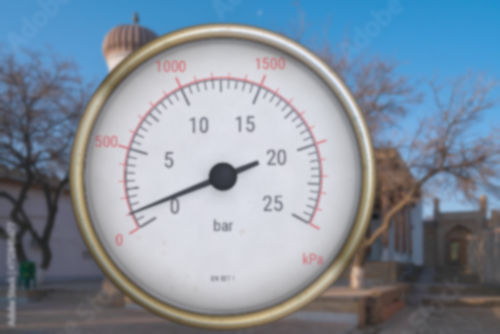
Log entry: 1bar
